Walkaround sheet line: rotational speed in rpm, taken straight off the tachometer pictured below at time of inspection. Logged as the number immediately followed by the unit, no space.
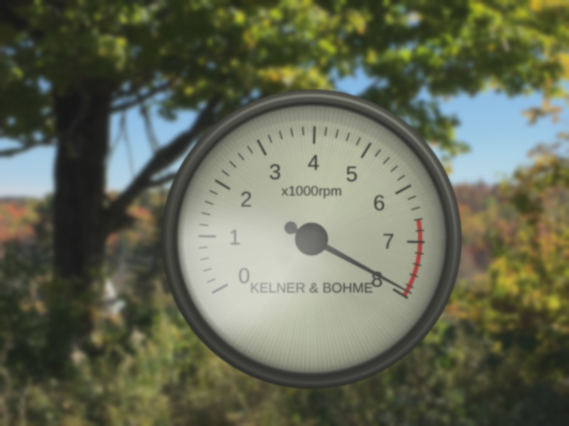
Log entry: 7900rpm
